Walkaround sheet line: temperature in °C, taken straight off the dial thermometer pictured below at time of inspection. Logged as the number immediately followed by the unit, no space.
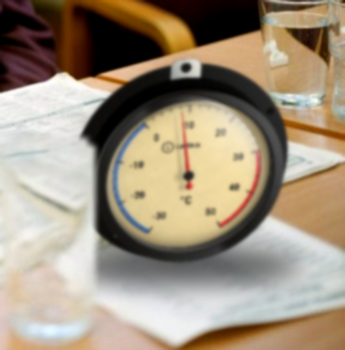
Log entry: 8°C
